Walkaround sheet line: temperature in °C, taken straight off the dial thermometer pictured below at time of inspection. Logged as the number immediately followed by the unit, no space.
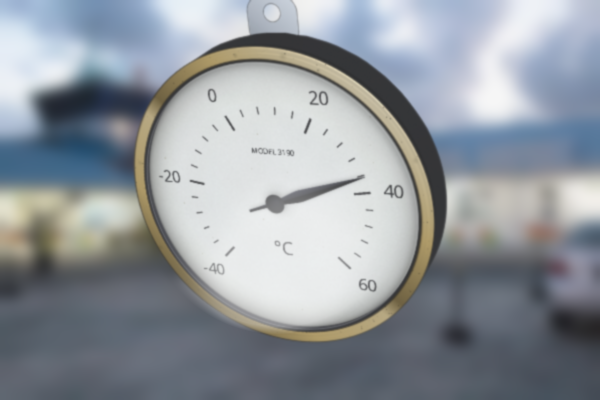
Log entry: 36°C
